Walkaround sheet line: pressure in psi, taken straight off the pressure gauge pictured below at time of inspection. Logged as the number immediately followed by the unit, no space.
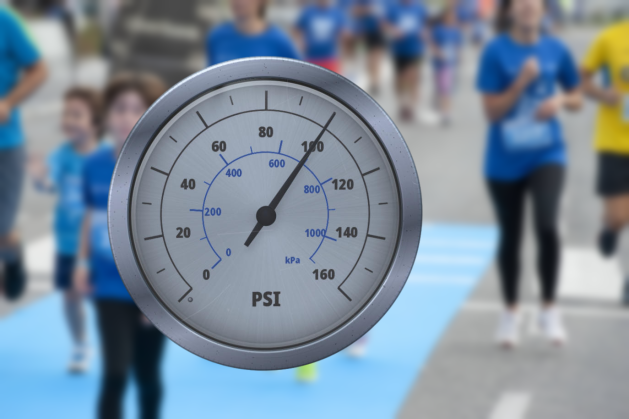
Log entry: 100psi
